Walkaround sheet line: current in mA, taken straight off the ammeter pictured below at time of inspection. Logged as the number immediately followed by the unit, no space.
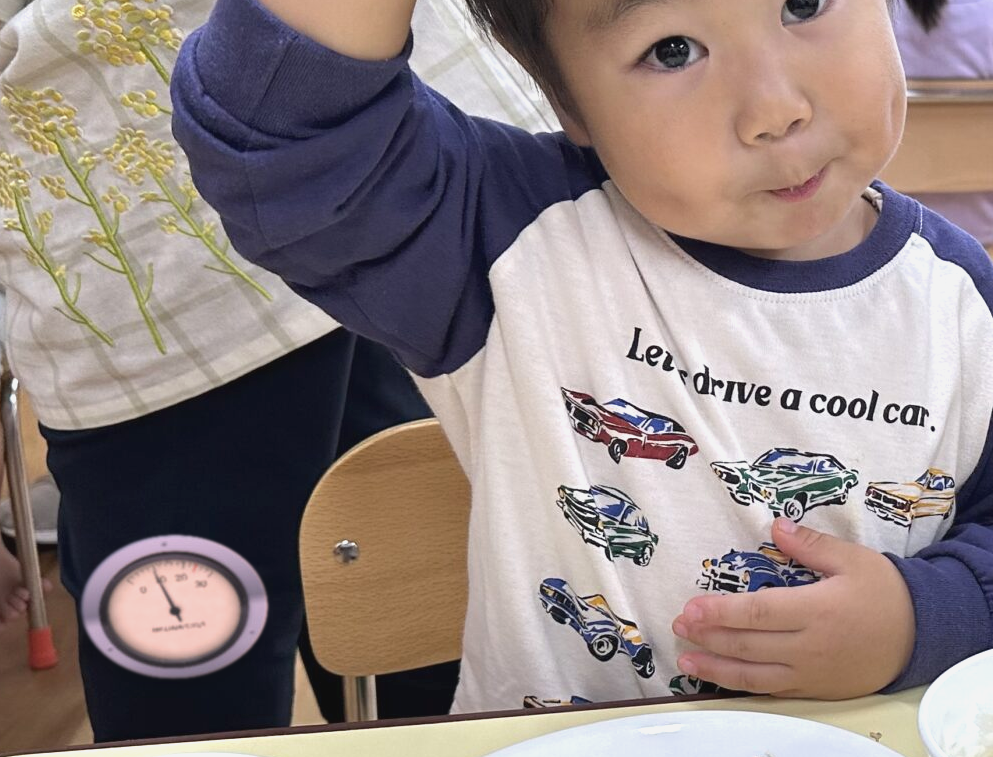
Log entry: 10mA
